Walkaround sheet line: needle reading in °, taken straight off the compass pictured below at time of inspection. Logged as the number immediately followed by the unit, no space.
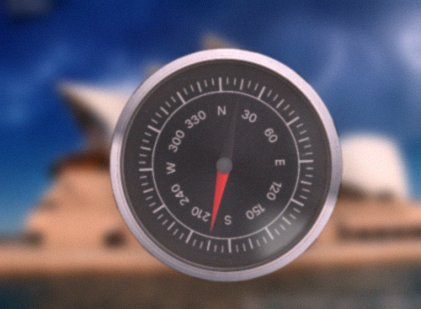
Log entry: 195°
